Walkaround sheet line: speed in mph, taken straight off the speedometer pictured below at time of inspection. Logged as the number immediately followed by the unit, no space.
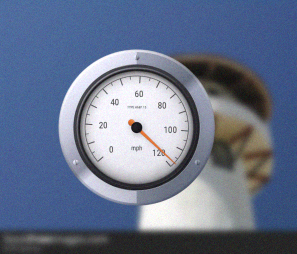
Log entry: 117.5mph
